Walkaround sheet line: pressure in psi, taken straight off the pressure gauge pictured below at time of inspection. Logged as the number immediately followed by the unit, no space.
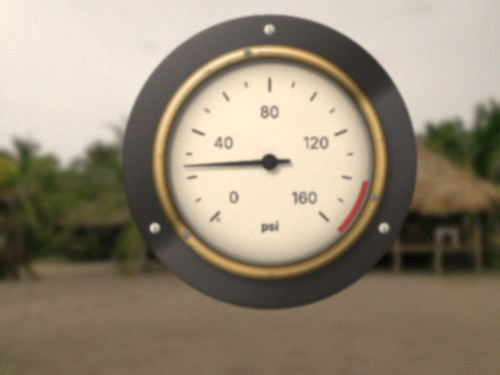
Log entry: 25psi
